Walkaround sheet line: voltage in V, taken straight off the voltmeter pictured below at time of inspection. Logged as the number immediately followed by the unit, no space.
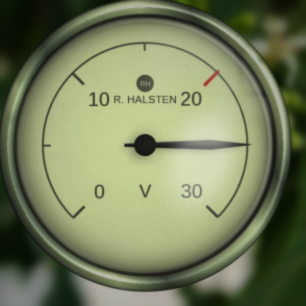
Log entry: 25V
